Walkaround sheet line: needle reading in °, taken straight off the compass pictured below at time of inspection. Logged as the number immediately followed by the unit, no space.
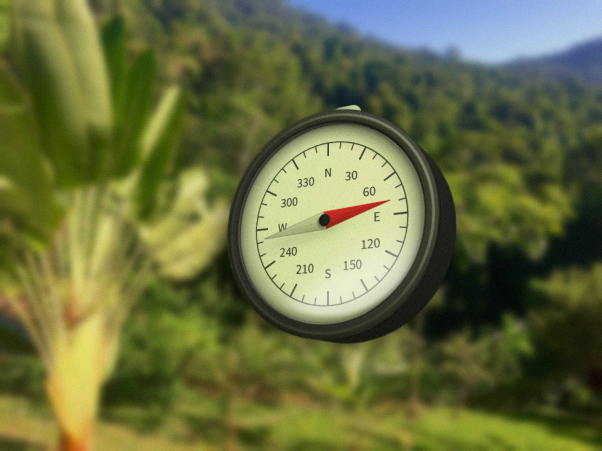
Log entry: 80°
